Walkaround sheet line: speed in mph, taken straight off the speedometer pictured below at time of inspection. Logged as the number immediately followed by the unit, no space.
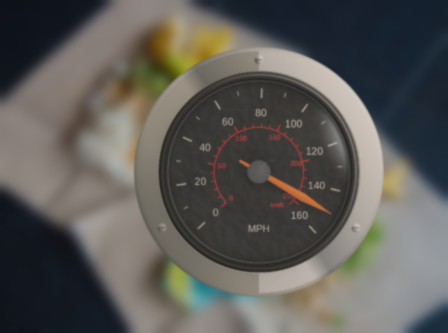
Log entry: 150mph
